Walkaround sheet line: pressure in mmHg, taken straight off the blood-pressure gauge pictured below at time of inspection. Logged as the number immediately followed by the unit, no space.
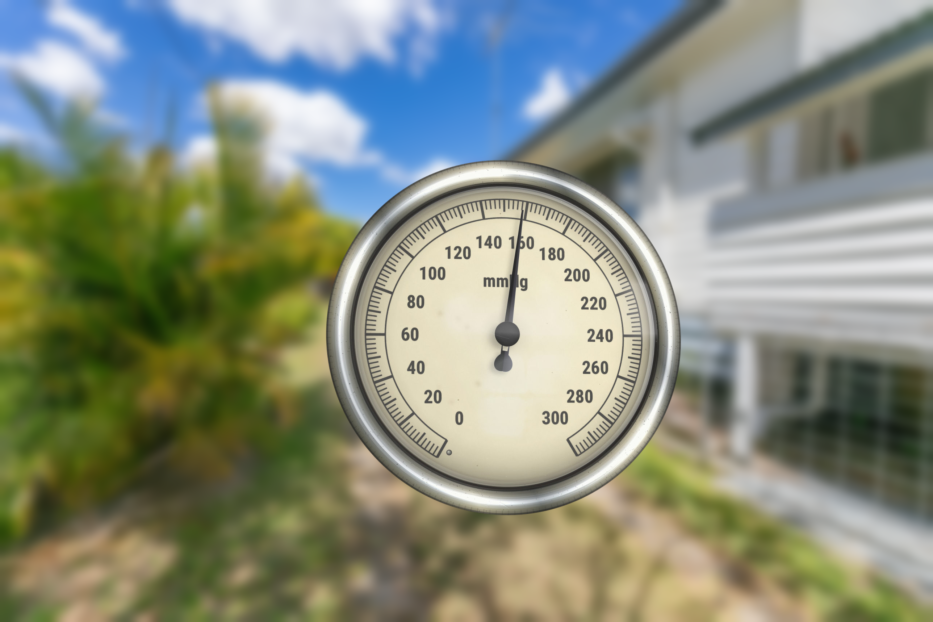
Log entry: 158mmHg
